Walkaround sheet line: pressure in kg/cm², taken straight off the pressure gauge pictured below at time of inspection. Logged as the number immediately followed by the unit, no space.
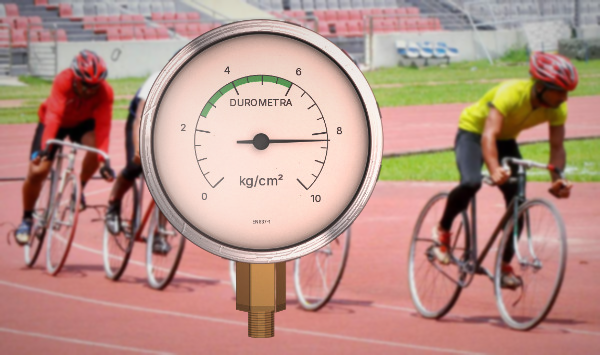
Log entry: 8.25kg/cm²
